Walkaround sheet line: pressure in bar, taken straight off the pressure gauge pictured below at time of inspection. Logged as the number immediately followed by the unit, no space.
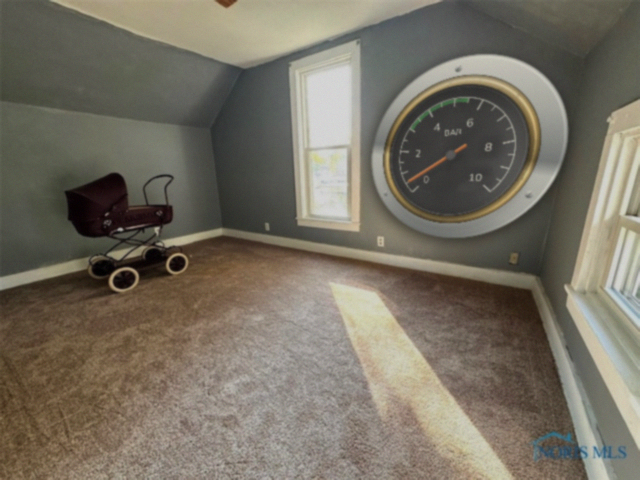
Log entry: 0.5bar
